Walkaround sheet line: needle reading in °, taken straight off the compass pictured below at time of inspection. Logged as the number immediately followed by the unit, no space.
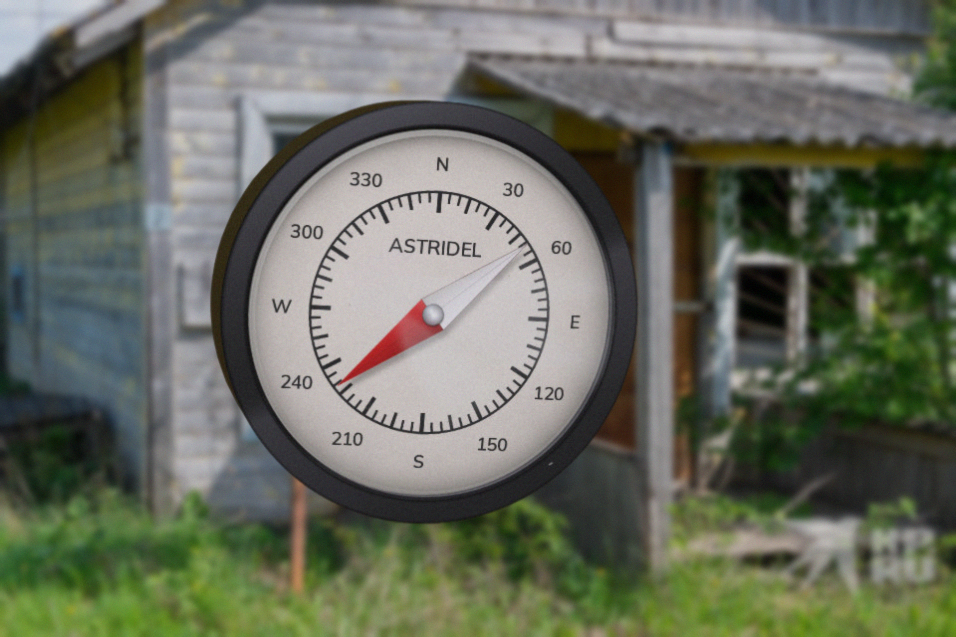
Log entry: 230°
